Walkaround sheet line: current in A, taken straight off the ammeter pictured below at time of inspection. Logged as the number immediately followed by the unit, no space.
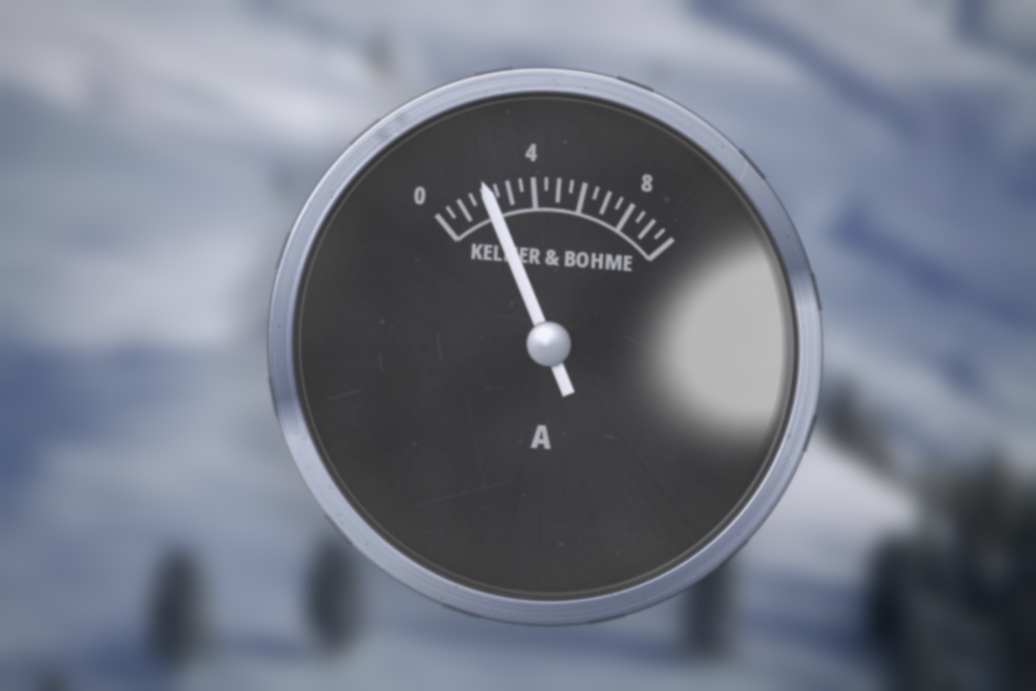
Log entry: 2A
